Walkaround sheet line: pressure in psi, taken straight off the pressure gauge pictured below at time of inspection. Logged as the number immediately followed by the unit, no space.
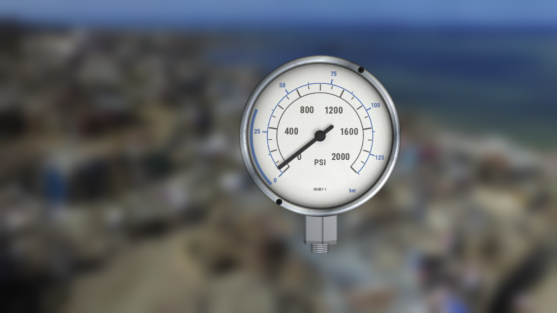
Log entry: 50psi
